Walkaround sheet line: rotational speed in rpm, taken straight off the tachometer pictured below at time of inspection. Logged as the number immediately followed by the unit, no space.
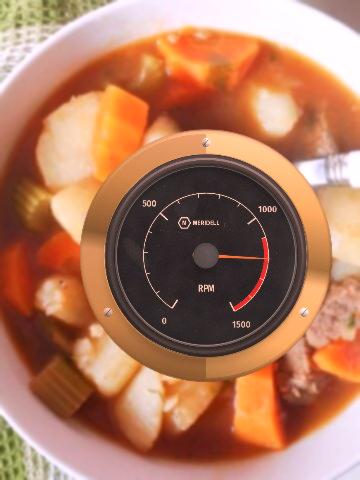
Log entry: 1200rpm
